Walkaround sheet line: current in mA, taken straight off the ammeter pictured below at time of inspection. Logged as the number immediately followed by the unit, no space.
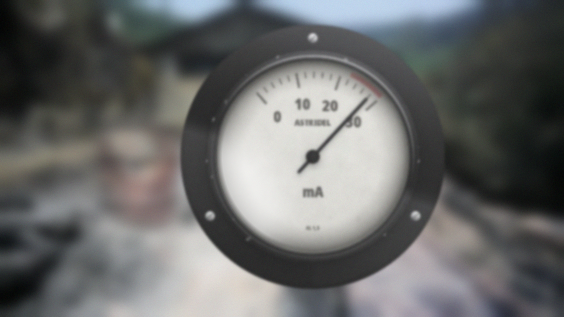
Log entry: 28mA
